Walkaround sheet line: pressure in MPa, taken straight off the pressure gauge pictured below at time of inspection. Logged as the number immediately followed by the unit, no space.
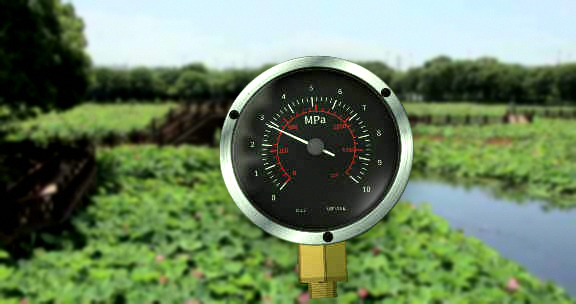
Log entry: 2.8MPa
